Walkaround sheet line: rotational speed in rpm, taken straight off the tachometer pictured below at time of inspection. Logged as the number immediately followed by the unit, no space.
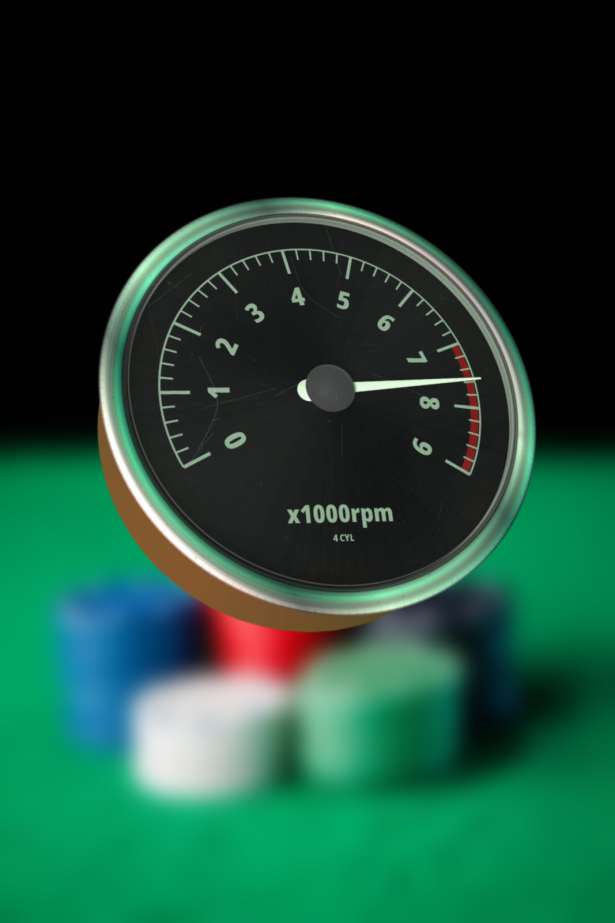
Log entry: 7600rpm
